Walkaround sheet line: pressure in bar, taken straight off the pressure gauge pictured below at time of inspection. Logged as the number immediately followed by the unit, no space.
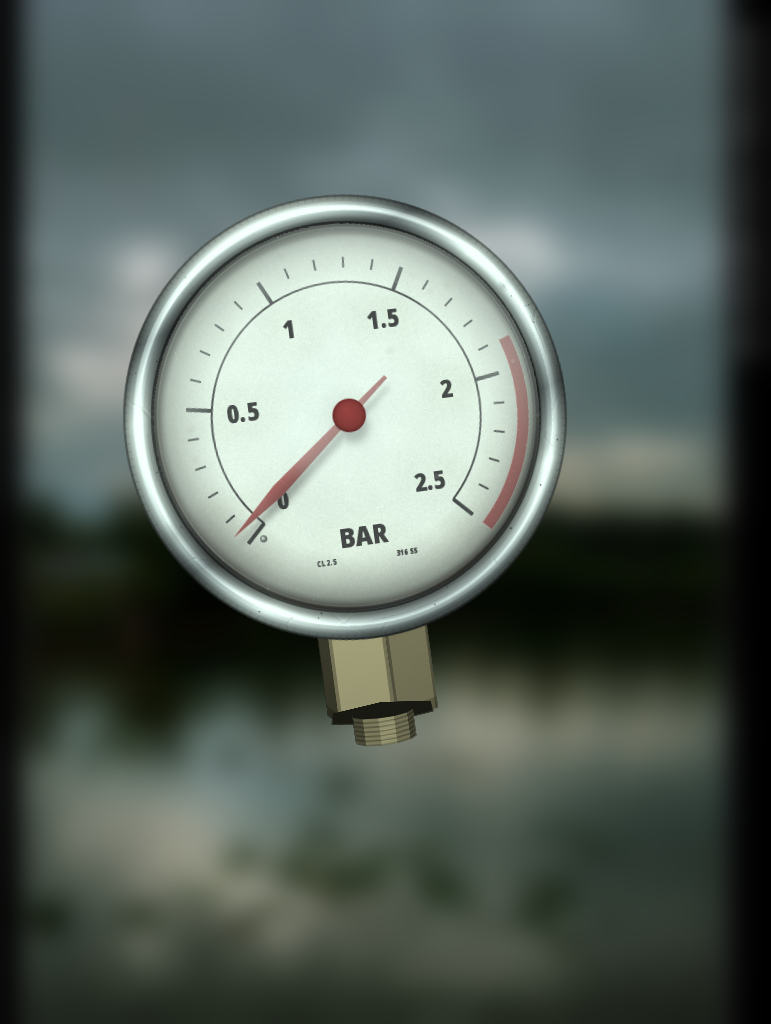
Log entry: 0.05bar
